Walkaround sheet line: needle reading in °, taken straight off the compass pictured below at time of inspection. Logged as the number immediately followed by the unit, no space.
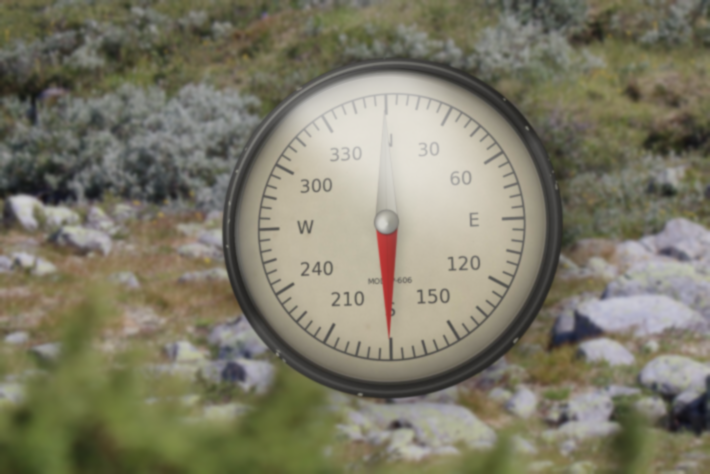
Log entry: 180°
